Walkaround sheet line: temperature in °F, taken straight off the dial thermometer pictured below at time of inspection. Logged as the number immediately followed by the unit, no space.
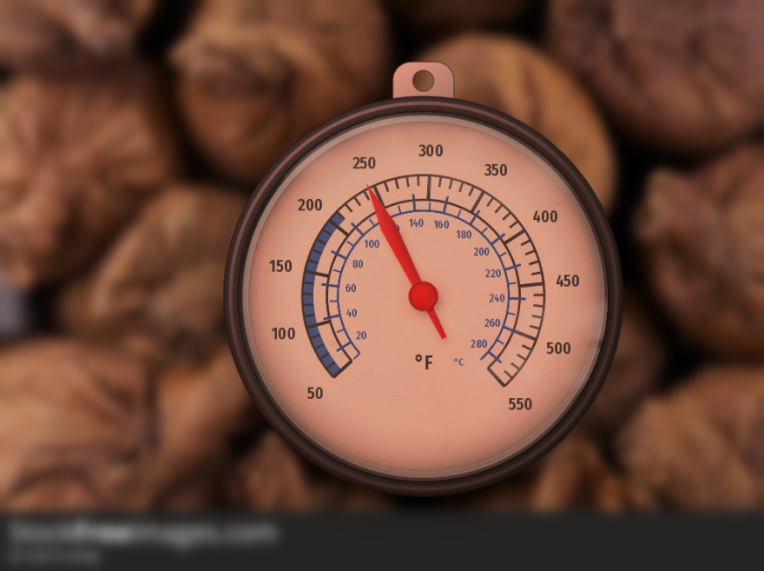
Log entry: 245°F
